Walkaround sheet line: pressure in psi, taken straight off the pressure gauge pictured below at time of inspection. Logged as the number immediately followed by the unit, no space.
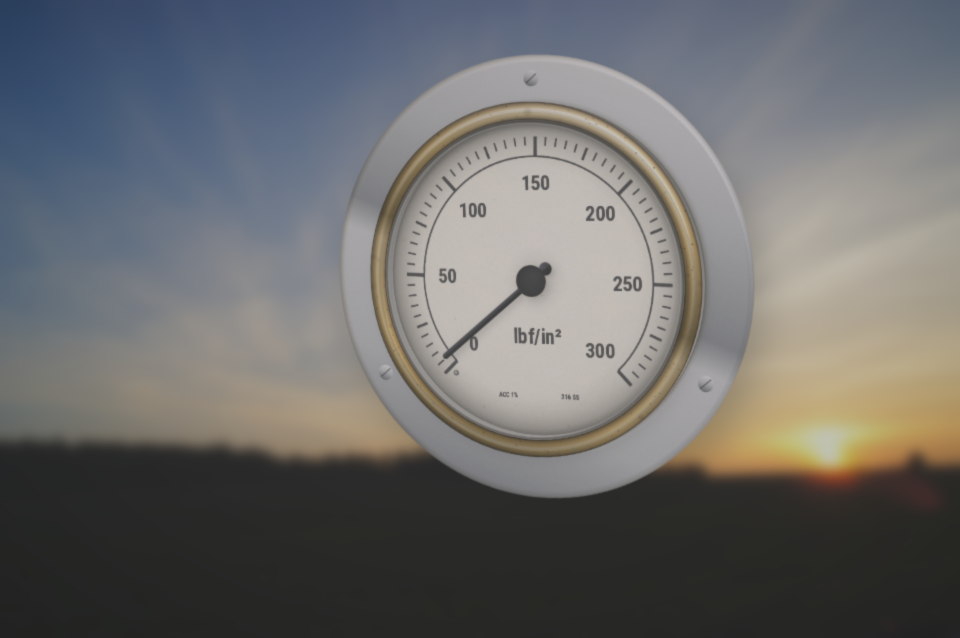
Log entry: 5psi
